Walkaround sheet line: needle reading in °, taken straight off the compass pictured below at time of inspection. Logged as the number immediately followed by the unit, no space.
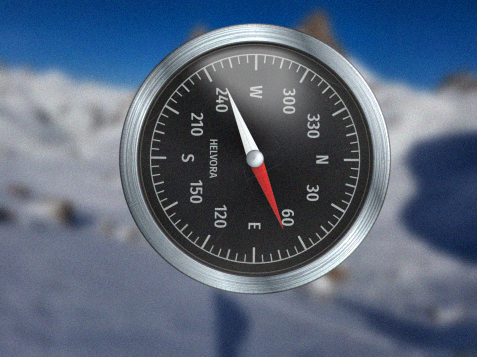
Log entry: 67.5°
